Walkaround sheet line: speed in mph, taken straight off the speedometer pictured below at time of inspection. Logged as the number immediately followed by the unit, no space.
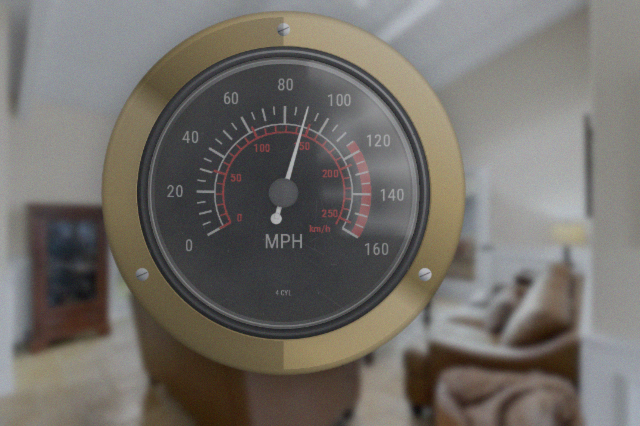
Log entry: 90mph
